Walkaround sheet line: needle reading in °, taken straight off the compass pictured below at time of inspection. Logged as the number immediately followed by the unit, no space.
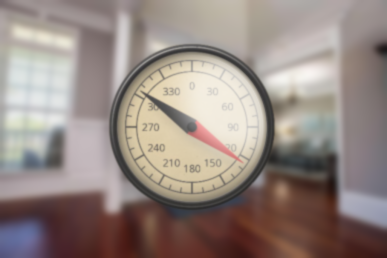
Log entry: 125°
